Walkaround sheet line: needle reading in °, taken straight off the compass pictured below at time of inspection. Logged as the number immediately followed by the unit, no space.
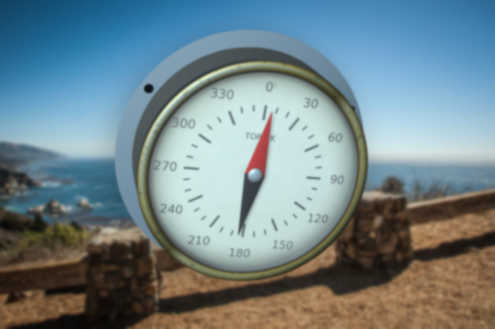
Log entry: 5°
